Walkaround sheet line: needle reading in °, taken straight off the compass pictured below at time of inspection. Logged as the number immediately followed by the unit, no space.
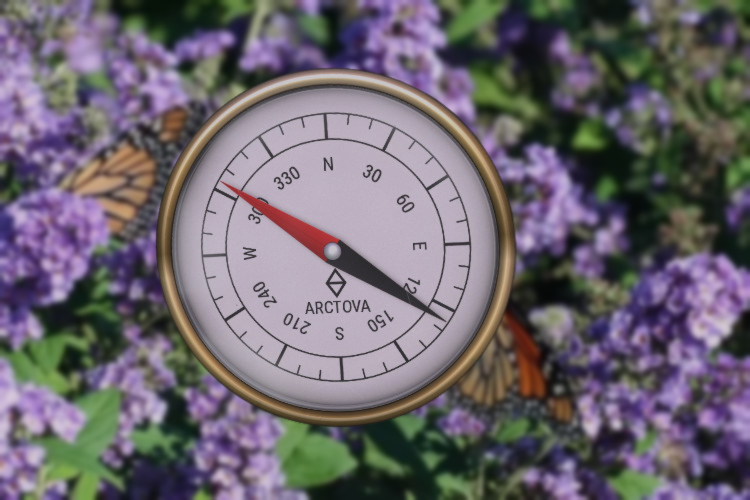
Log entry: 305°
